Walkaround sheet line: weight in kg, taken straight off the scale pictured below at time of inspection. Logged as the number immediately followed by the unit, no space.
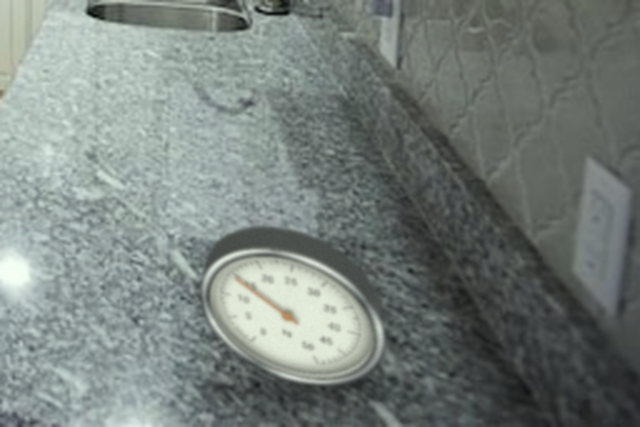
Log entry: 15kg
